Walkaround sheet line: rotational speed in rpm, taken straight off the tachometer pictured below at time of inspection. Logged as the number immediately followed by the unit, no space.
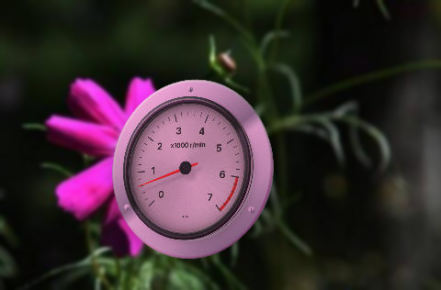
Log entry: 600rpm
